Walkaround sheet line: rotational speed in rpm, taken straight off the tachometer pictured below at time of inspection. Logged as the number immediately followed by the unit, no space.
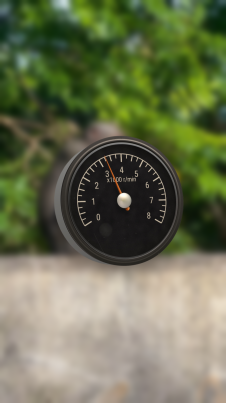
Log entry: 3250rpm
